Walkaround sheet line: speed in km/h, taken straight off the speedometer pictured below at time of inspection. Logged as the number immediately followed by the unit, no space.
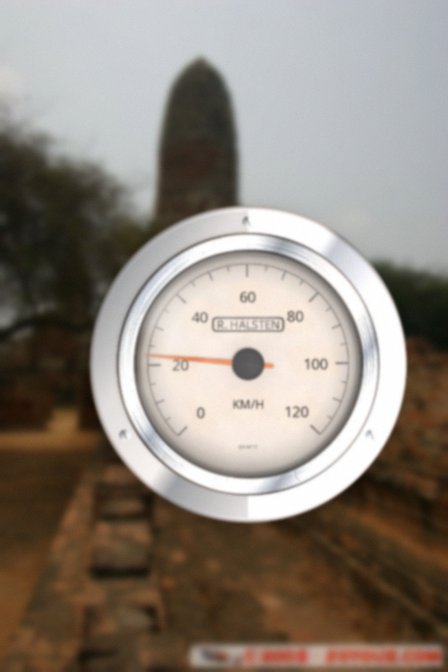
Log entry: 22.5km/h
